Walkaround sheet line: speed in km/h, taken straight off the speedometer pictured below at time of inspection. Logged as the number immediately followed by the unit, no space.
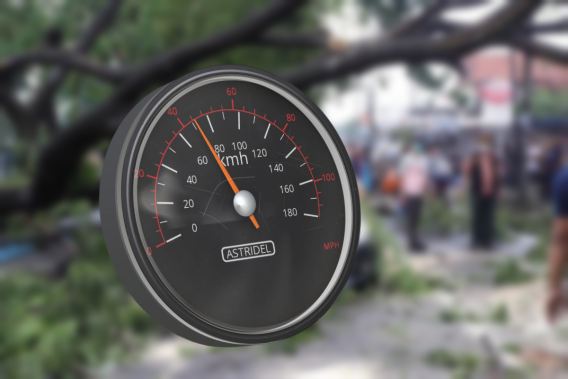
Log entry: 70km/h
